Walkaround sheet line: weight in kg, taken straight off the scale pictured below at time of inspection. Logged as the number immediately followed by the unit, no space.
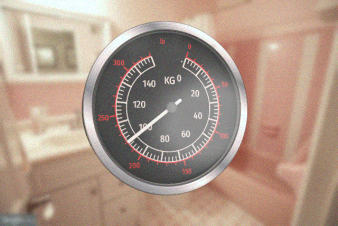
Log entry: 100kg
